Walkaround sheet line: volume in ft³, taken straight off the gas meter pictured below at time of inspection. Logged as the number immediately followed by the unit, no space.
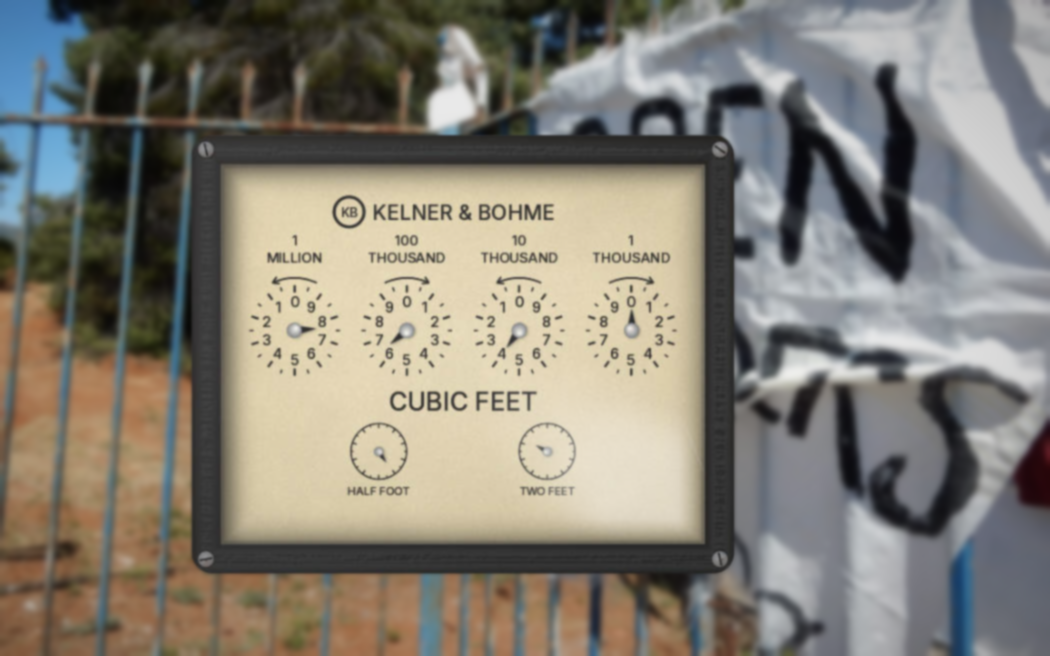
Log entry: 764000ft³
